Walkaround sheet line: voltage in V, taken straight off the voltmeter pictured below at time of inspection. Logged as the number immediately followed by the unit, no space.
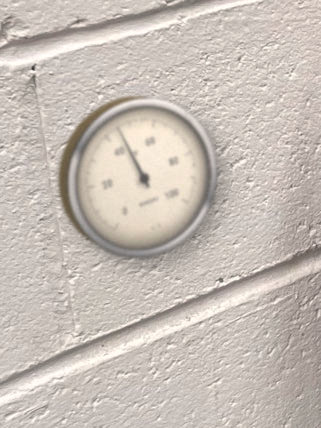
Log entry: 45V
